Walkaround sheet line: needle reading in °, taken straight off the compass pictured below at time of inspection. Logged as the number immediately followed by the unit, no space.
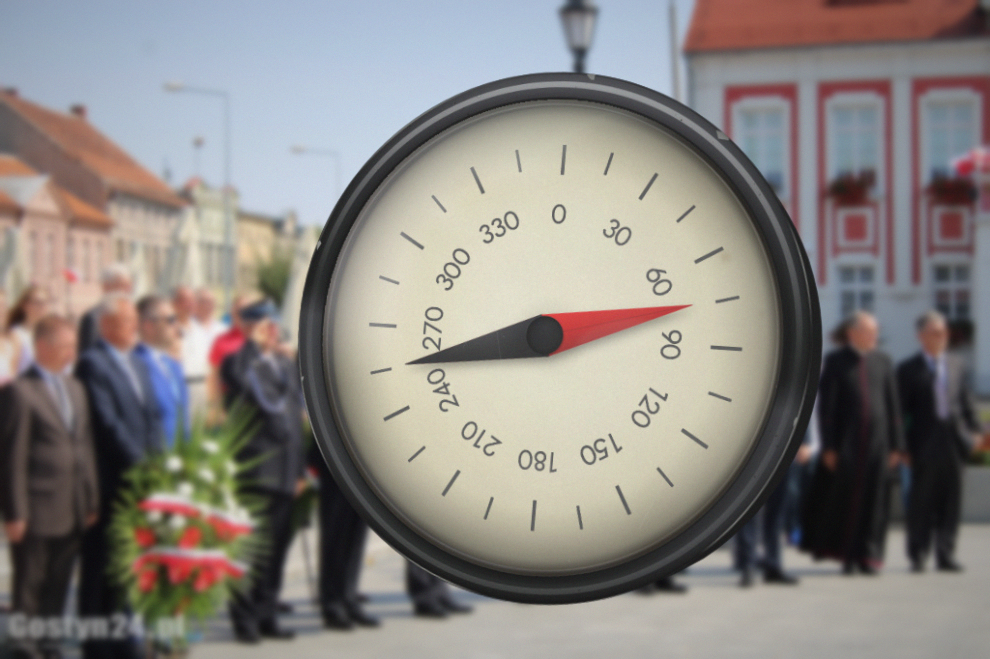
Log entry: 75°
